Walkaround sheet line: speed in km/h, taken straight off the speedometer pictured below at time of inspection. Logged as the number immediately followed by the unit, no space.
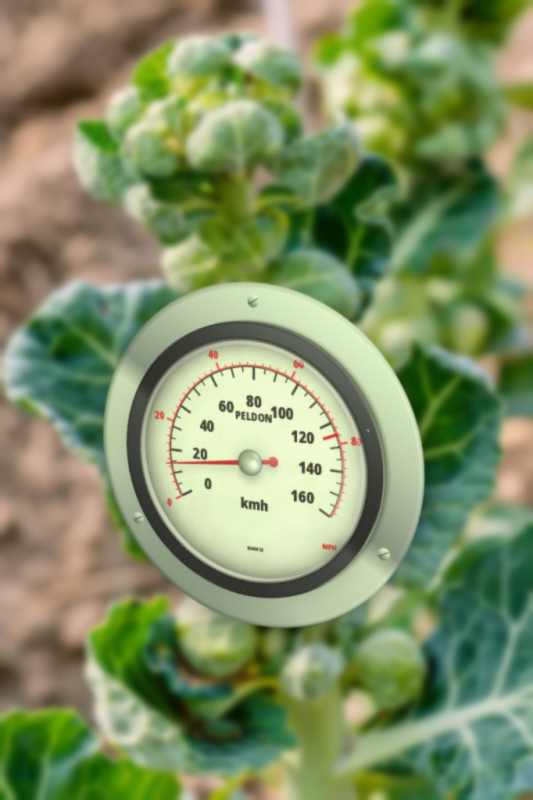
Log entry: 15km/h
